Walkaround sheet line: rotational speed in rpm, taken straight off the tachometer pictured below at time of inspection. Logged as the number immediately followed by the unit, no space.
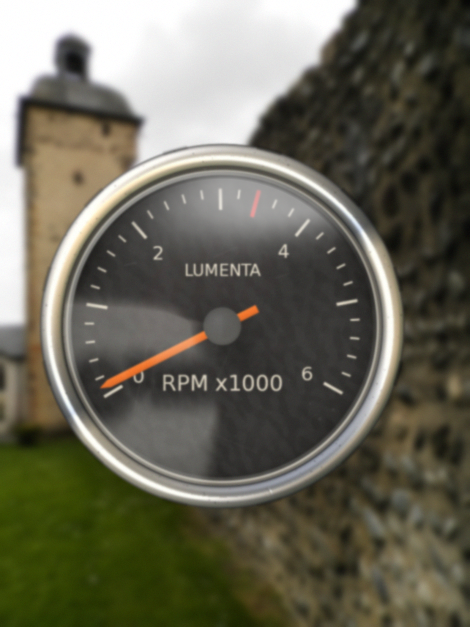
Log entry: 100rpm
